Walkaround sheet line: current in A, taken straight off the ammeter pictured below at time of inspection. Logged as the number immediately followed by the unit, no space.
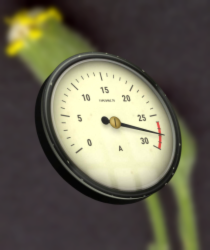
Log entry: 28A
